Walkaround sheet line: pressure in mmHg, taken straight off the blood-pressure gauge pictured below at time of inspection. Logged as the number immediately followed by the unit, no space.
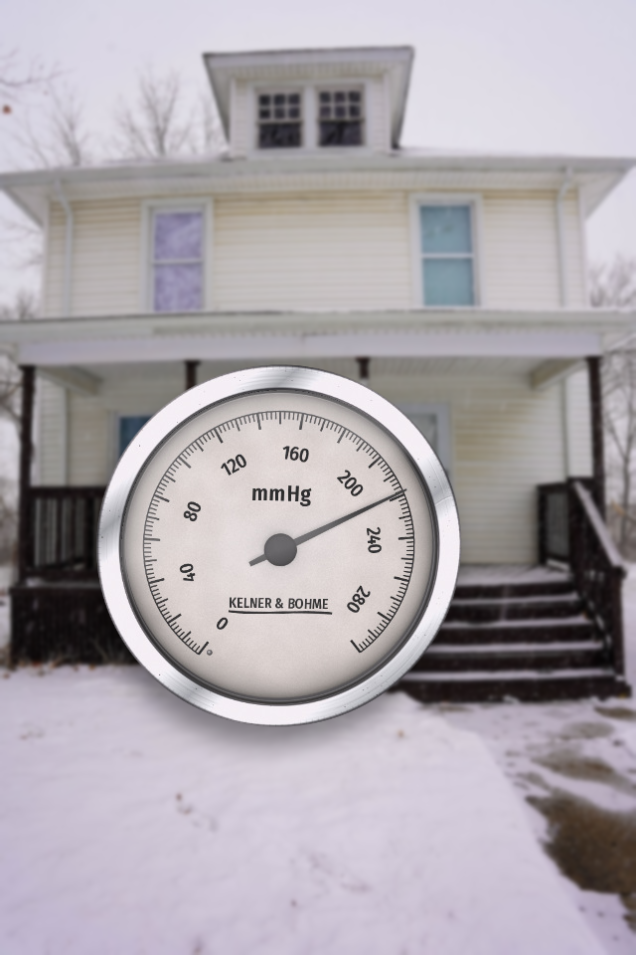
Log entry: 218mmHg
